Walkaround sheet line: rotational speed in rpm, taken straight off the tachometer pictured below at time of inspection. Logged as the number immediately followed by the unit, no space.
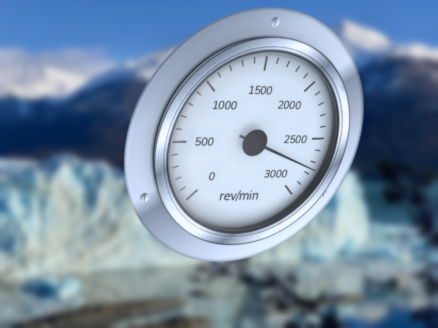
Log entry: 2750rpm
